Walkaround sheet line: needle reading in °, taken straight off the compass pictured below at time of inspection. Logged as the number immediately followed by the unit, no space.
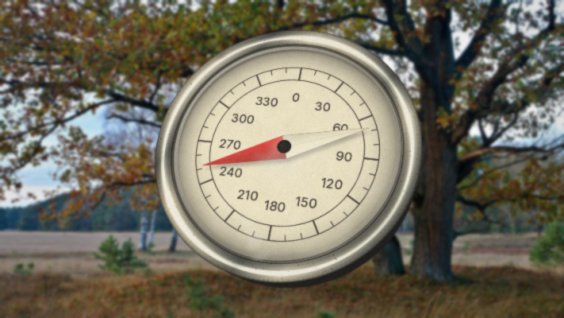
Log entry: 250°
